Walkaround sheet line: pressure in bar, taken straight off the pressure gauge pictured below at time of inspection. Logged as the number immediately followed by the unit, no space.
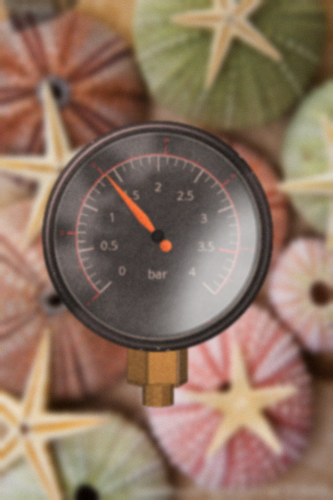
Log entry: 1.4bar
